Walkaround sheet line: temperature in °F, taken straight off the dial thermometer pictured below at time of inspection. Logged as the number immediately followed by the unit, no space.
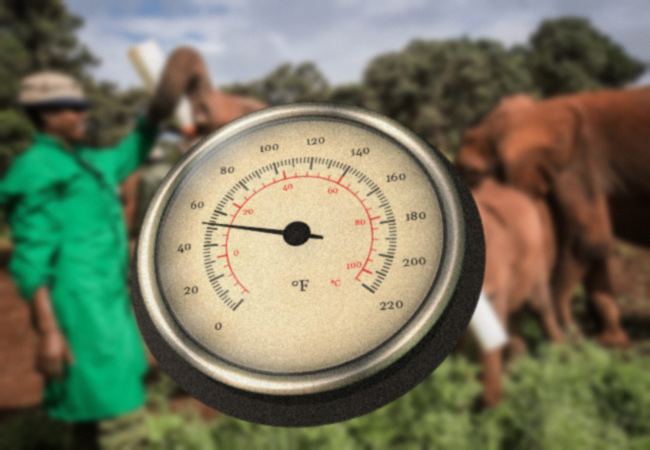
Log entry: 50°F
